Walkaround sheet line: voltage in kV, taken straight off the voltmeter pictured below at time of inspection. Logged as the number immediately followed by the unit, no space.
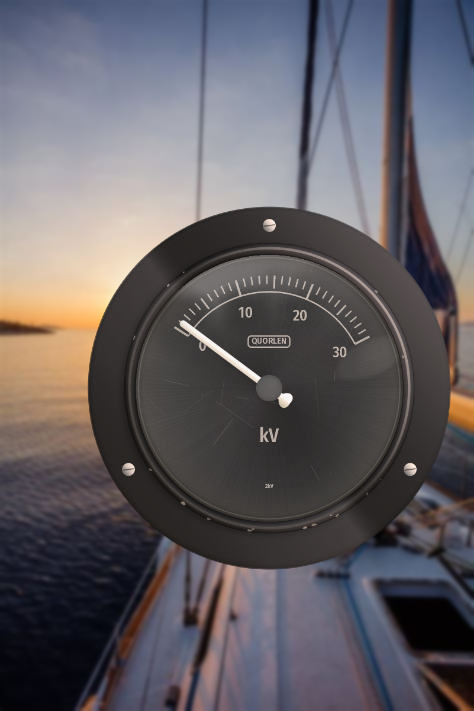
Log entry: 1kV
